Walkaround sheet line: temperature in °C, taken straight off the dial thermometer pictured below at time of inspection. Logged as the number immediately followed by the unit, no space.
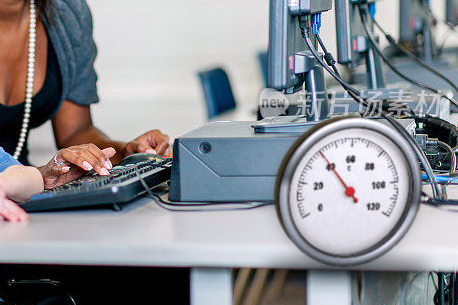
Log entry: 40°C
